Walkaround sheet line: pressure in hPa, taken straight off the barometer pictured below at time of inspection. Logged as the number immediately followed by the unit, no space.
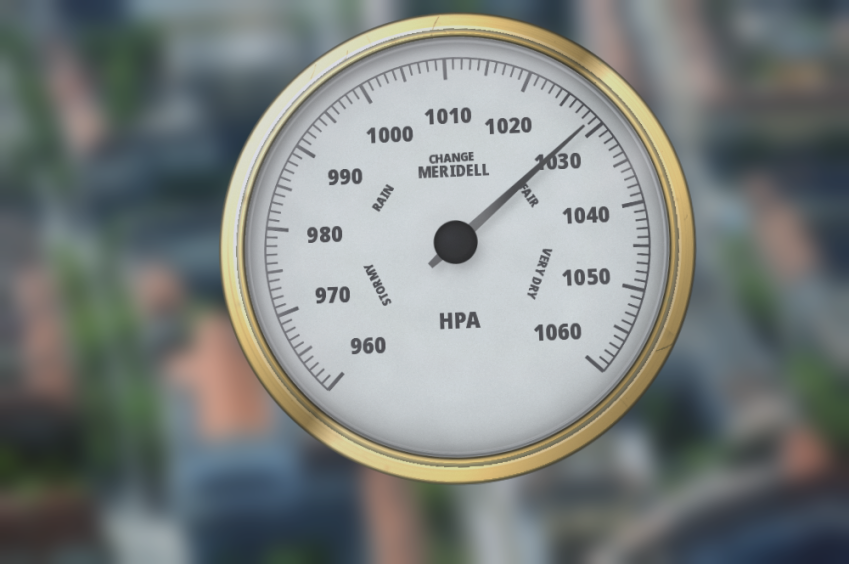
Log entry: 1029hPa
